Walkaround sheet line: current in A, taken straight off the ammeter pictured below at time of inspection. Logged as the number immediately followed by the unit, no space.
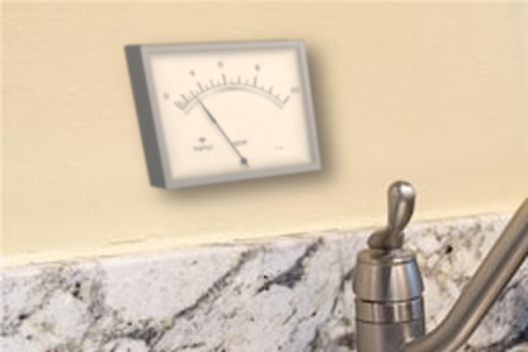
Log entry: 3A
